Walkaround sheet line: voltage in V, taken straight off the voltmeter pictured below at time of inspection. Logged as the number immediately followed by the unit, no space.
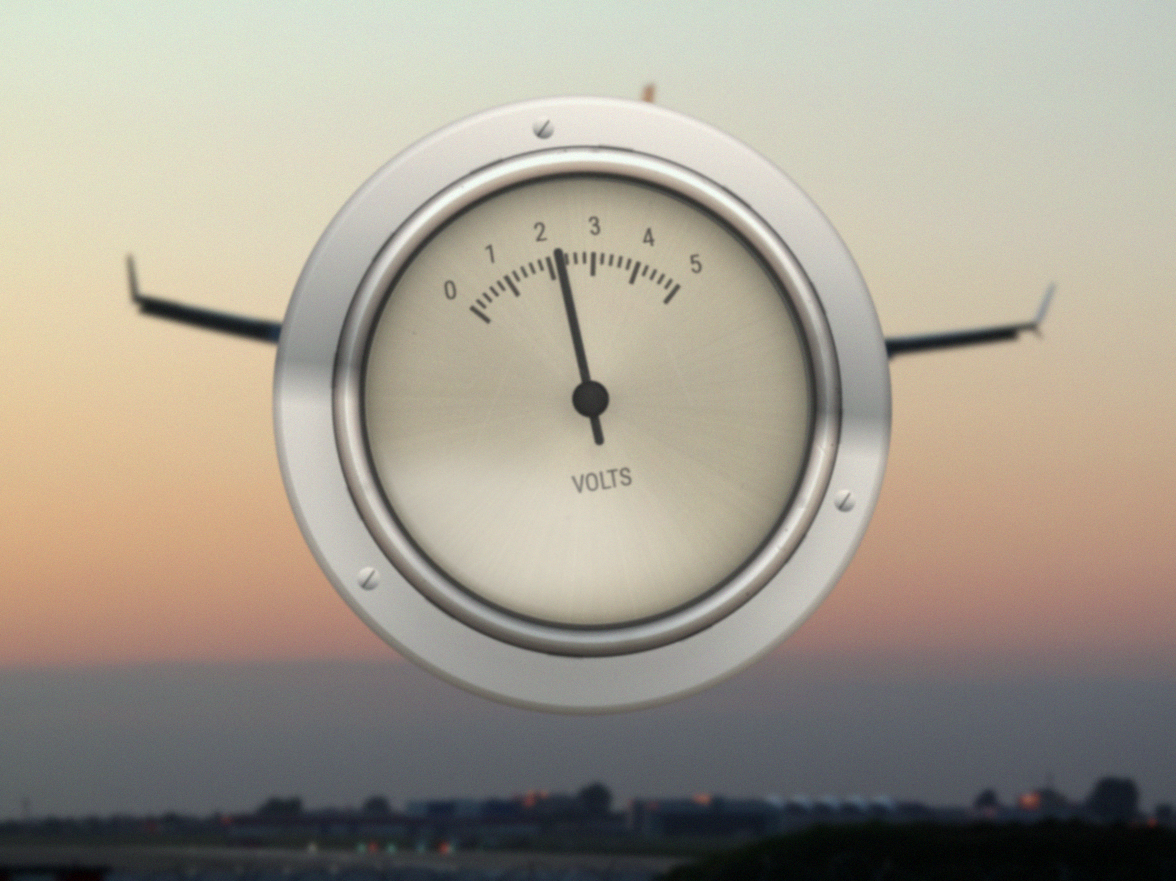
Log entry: 2.2V
